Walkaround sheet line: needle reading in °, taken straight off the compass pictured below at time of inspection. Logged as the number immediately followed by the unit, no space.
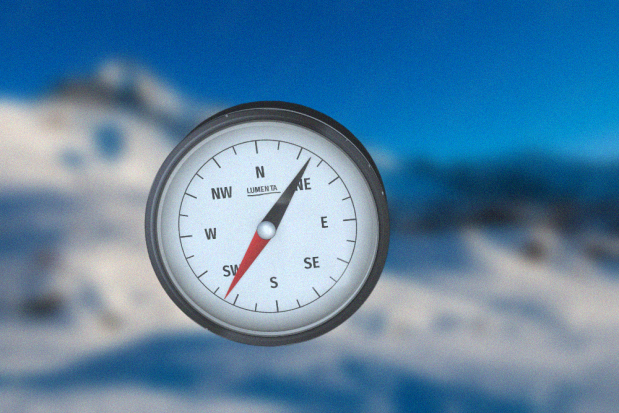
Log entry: 217.5°
